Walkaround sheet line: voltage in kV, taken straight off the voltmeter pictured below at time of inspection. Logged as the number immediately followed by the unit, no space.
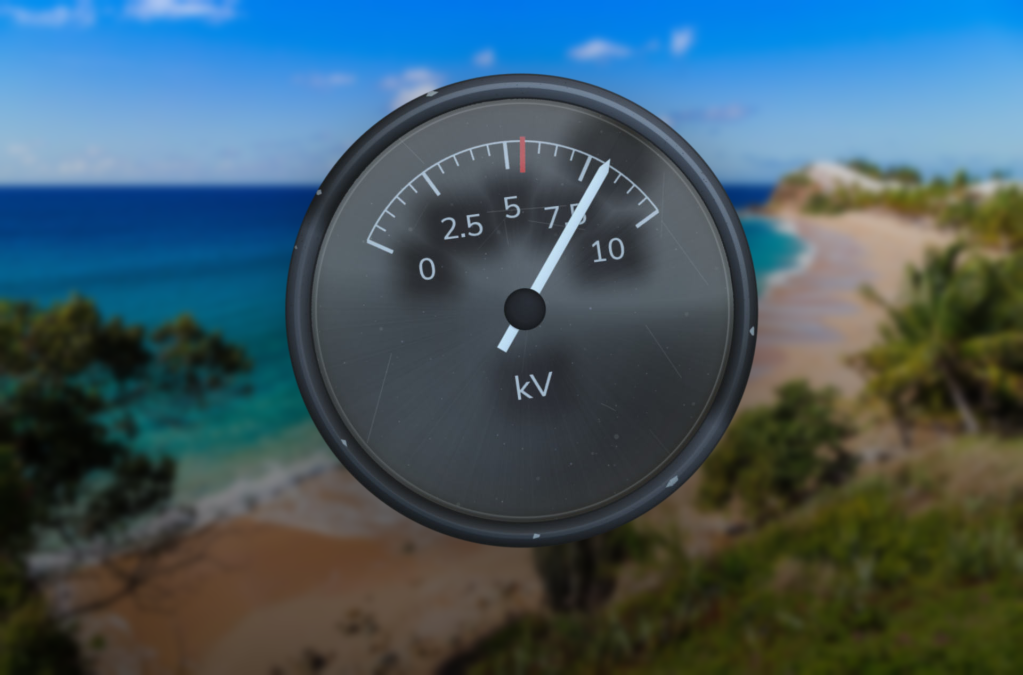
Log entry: 8kV
